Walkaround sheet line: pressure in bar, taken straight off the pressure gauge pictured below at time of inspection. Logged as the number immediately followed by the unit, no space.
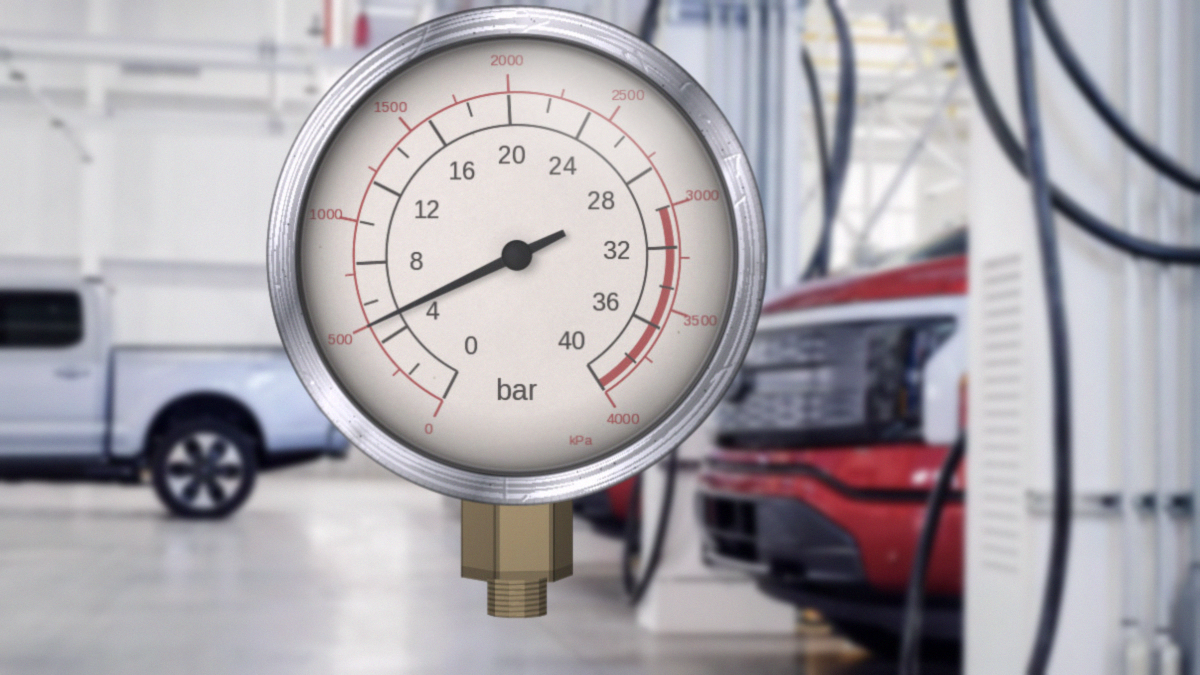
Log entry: 5bar
